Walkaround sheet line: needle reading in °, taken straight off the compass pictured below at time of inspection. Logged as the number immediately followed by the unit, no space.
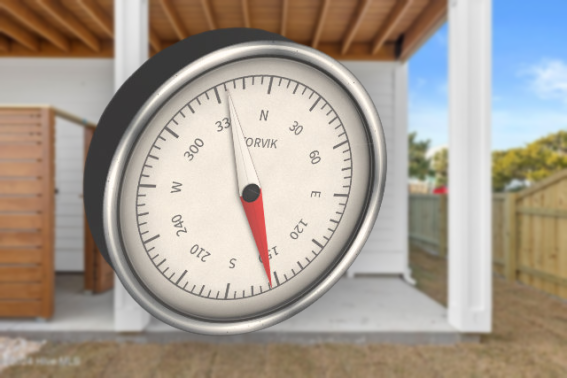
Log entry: 155°
